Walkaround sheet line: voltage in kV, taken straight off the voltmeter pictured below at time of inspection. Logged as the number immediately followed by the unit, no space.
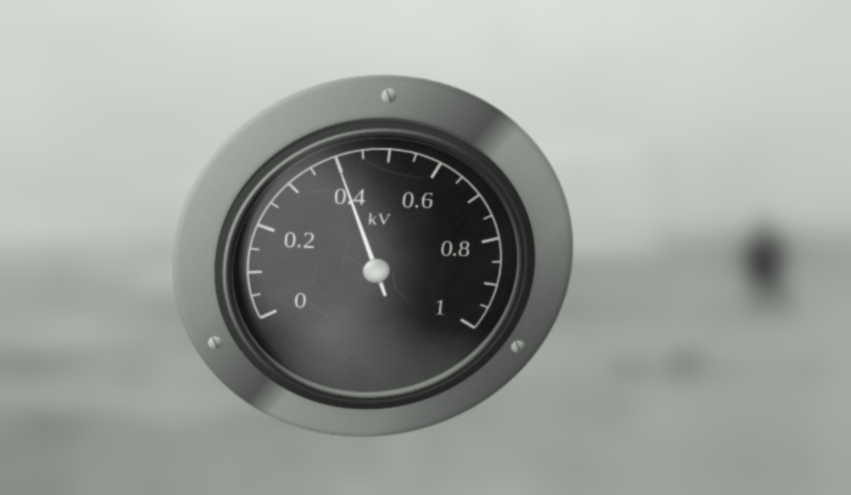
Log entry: 0.4kV
